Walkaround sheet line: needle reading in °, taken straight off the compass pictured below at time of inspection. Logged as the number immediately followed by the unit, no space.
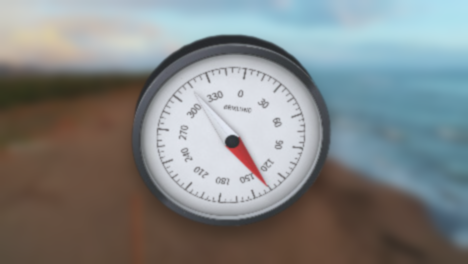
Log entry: 135°
